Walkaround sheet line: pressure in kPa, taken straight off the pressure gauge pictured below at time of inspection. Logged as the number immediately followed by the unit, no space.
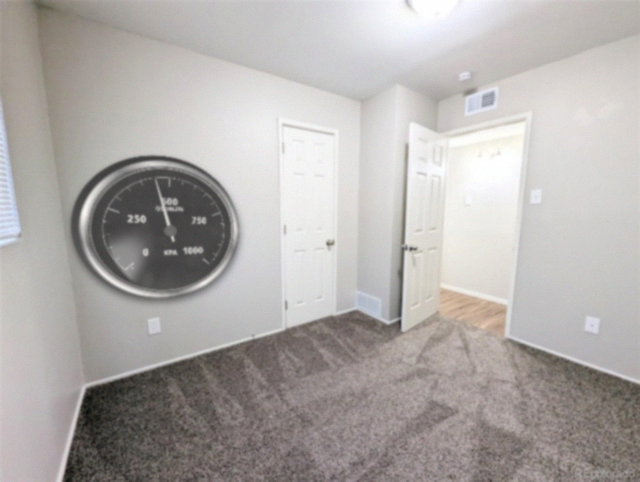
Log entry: 450kPa
